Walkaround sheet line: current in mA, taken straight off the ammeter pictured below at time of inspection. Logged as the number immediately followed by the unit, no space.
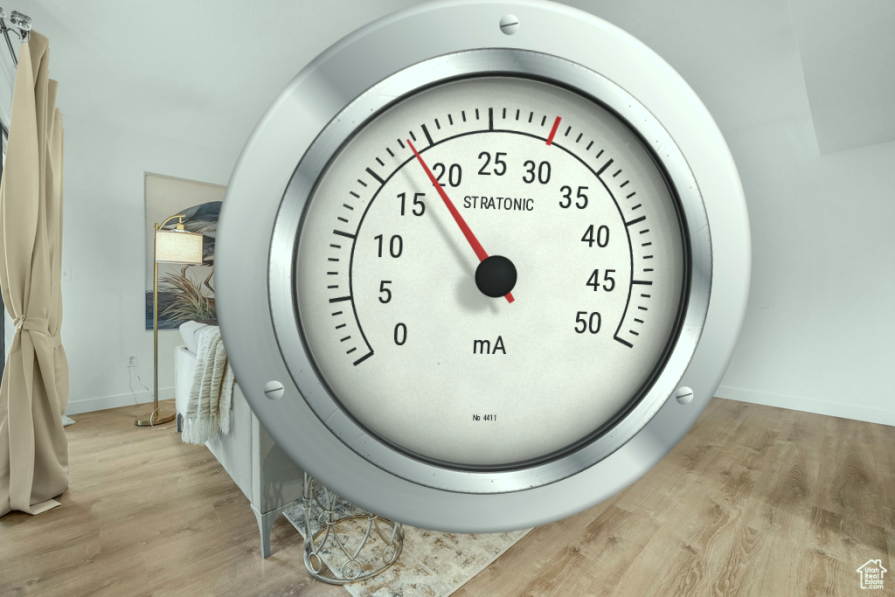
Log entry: 18.5mA
